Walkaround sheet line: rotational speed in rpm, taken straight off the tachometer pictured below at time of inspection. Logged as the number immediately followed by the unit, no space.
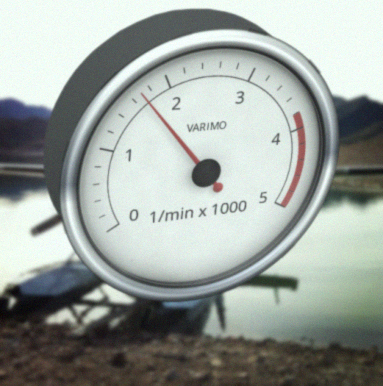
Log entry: 1700rpm
